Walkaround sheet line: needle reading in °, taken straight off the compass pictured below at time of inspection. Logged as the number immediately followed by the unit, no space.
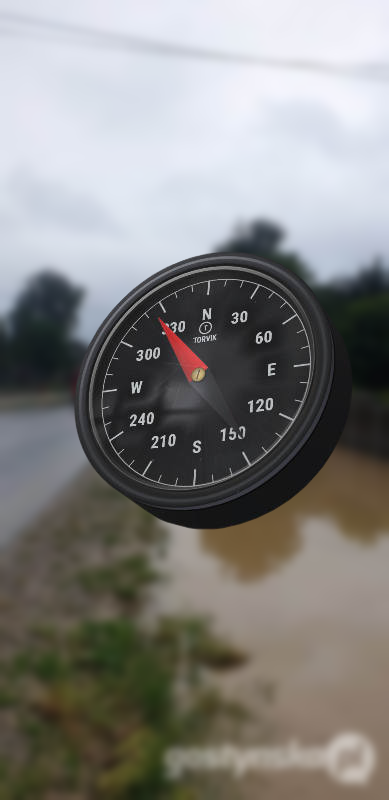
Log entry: 325°
